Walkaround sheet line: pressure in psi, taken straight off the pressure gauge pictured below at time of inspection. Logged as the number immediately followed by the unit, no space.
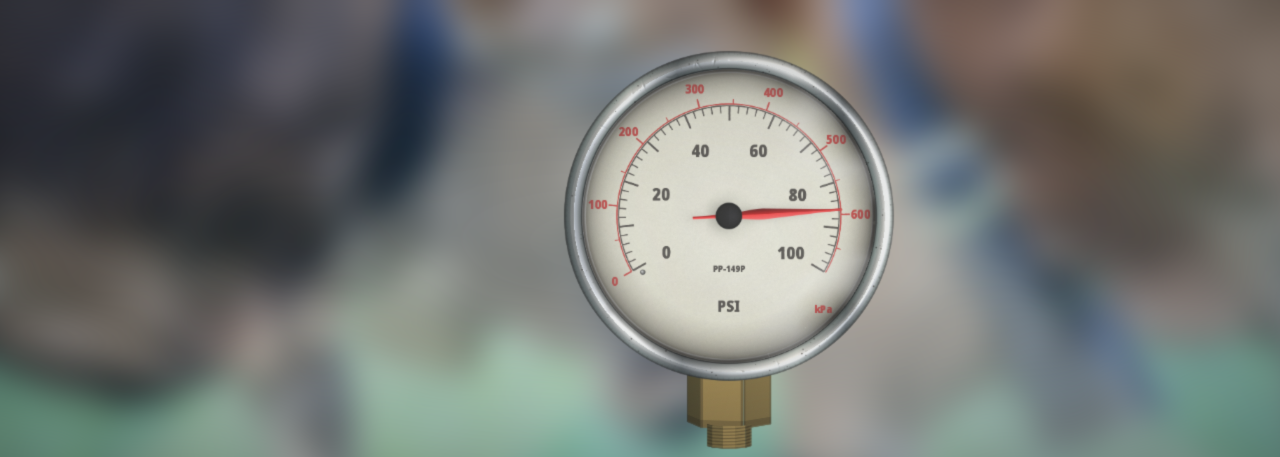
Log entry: 86psi
